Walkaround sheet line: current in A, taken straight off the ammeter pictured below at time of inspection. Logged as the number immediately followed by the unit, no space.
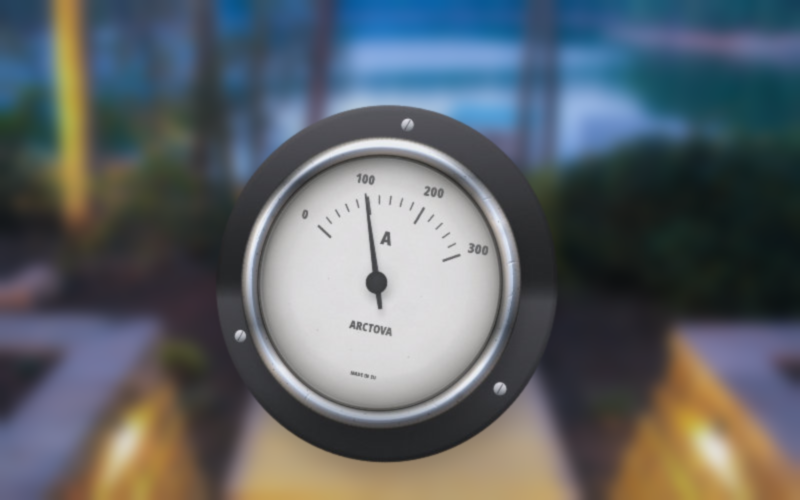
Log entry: 100A
